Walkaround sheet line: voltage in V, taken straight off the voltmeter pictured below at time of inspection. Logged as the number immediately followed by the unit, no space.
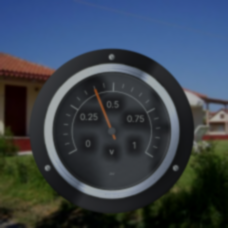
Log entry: 0.4V
